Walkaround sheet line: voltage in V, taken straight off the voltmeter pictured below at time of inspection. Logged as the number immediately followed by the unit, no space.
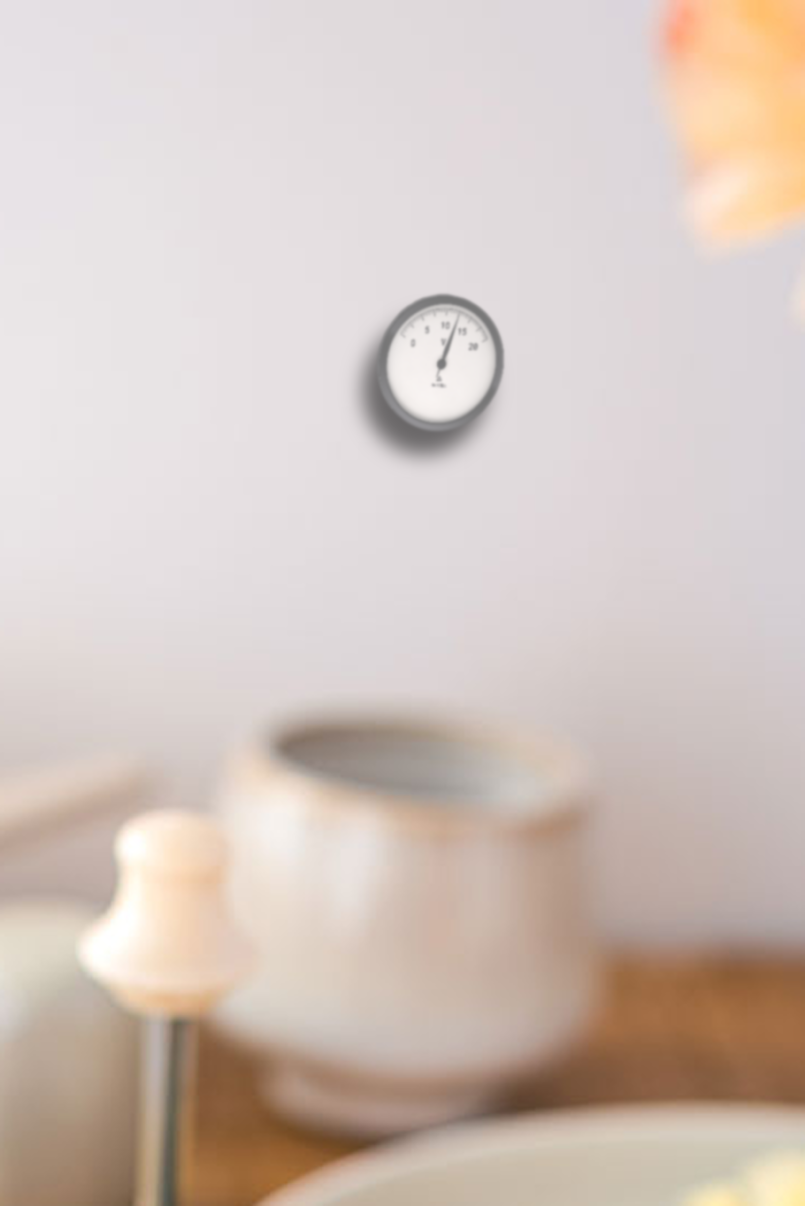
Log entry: 12.5V
